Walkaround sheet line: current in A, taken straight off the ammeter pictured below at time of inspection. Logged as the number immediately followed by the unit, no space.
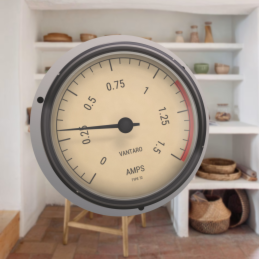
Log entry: 0.3A
